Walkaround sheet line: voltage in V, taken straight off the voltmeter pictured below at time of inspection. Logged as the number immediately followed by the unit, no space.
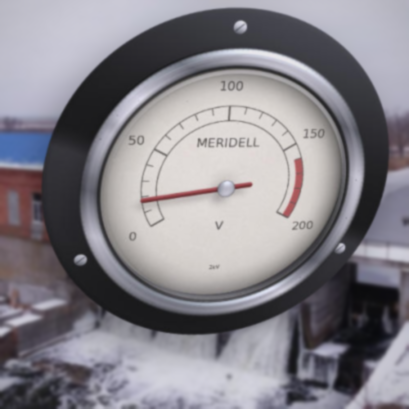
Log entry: 20V
